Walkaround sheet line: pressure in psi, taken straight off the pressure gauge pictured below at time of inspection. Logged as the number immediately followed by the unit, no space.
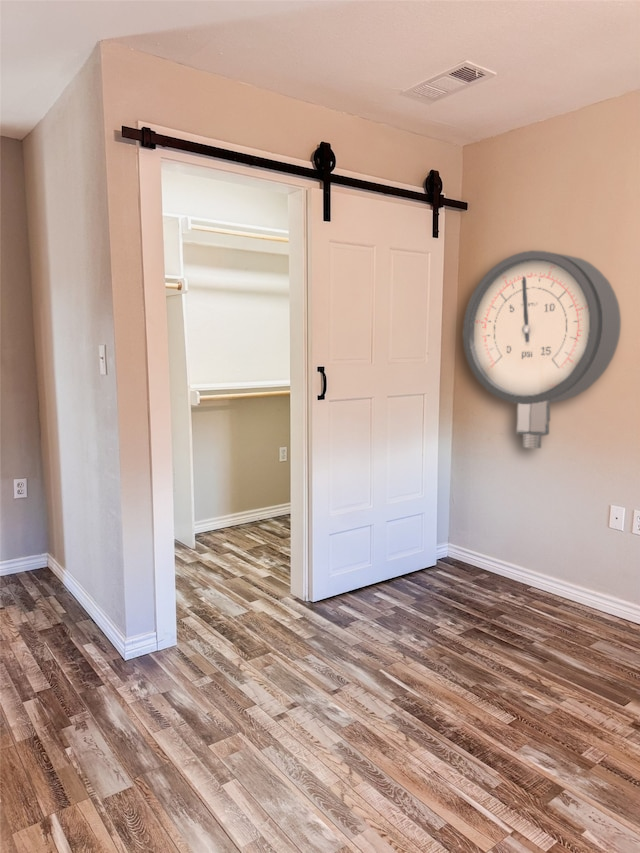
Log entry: 7psi
